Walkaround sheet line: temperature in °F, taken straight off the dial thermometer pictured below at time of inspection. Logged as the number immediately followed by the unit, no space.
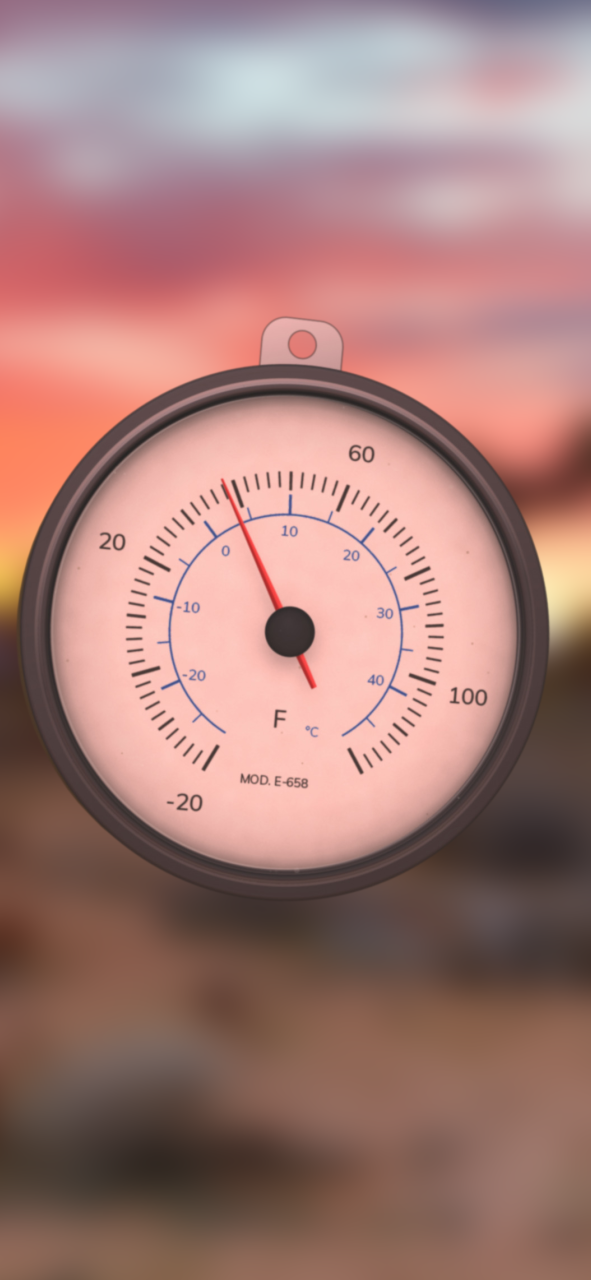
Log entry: 38°F
